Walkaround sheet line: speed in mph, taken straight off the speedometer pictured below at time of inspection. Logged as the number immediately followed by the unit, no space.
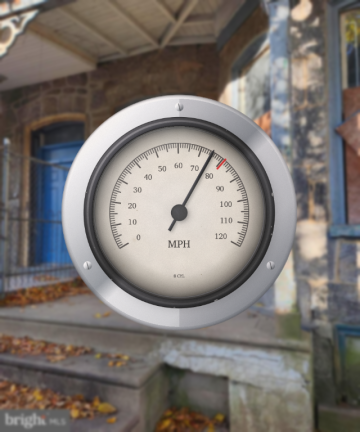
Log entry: 75mph
